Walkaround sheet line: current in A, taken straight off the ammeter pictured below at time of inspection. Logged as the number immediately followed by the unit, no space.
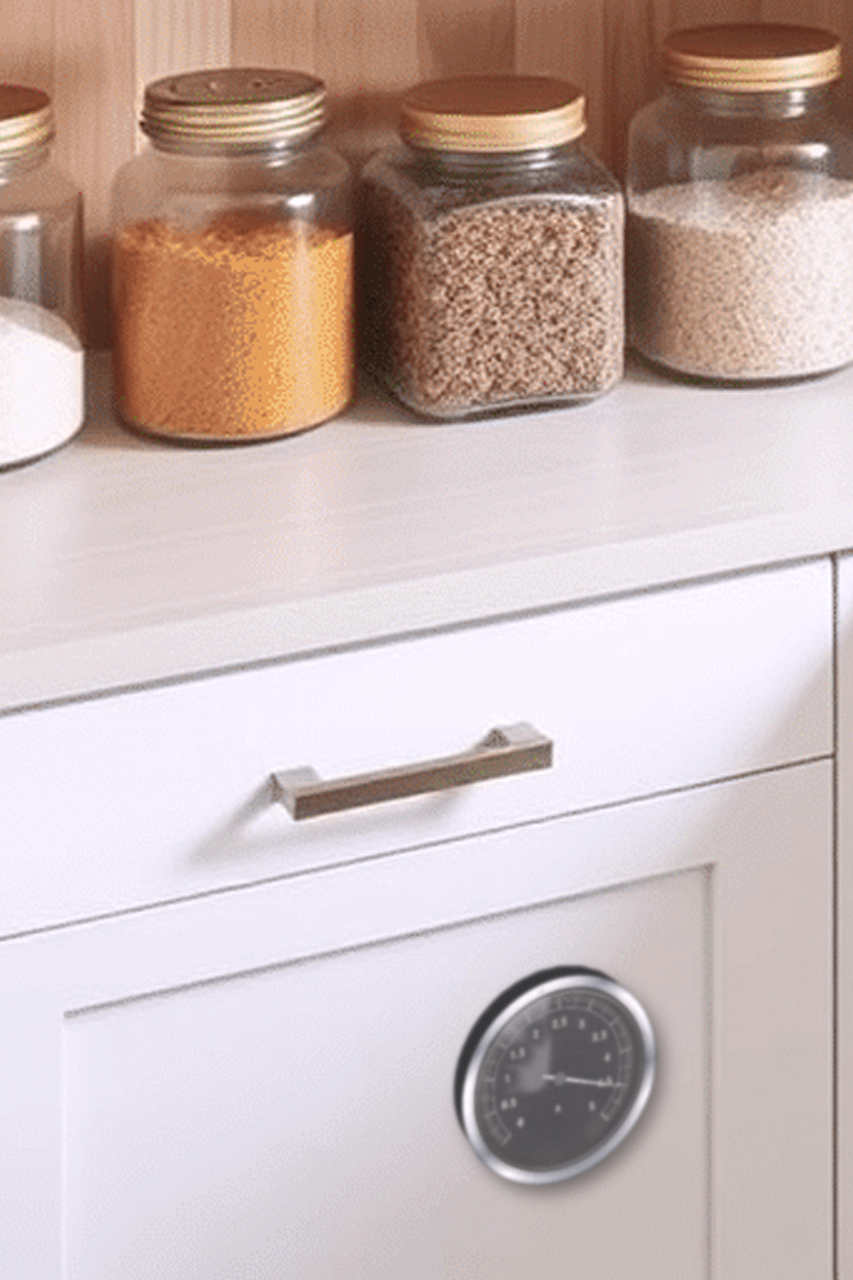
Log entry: 4.5A
